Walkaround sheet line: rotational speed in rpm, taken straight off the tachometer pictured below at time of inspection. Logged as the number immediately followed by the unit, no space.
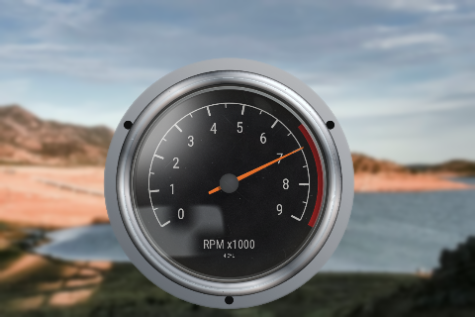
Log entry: 7000rpm
